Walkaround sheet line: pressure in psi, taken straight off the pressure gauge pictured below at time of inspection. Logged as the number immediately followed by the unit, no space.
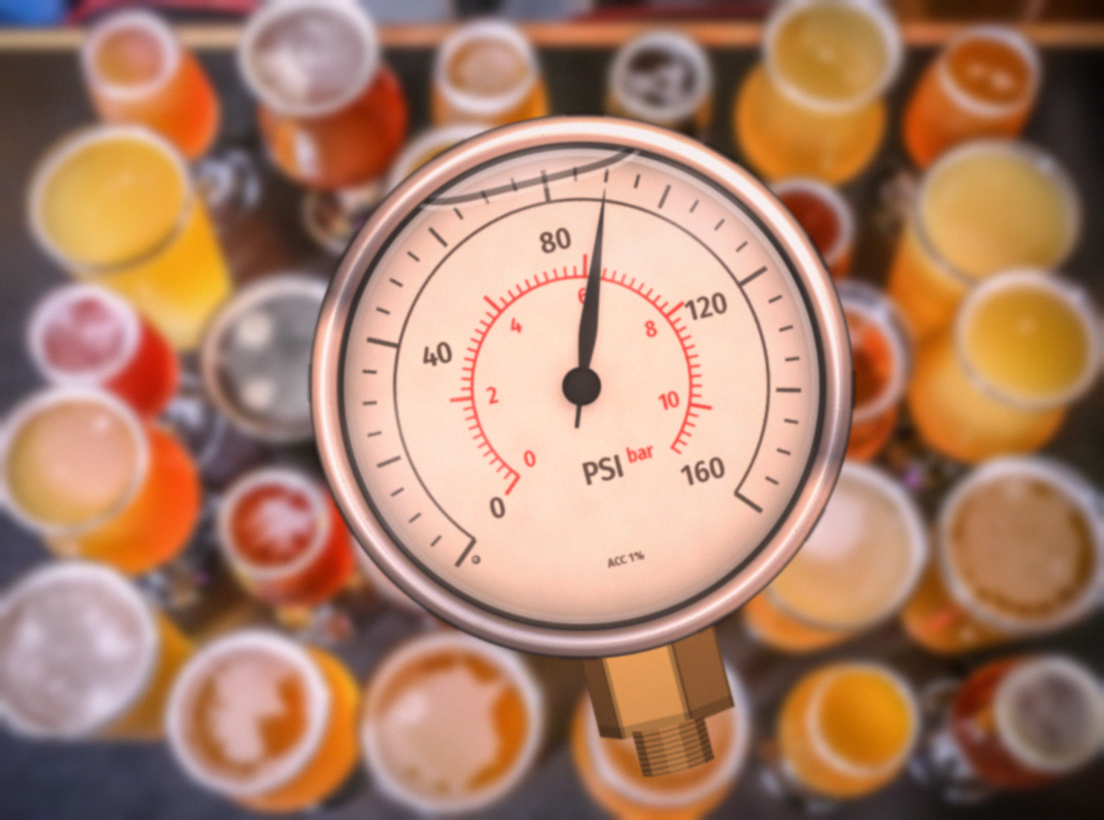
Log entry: 90psi
